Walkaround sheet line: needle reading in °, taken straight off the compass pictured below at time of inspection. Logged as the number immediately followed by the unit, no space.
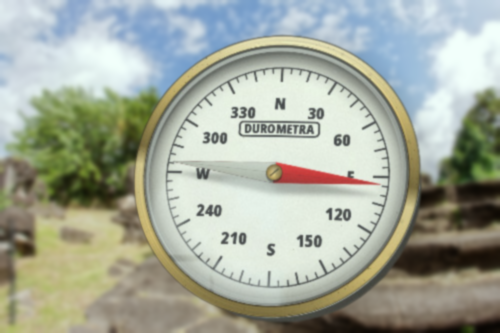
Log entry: 95°
